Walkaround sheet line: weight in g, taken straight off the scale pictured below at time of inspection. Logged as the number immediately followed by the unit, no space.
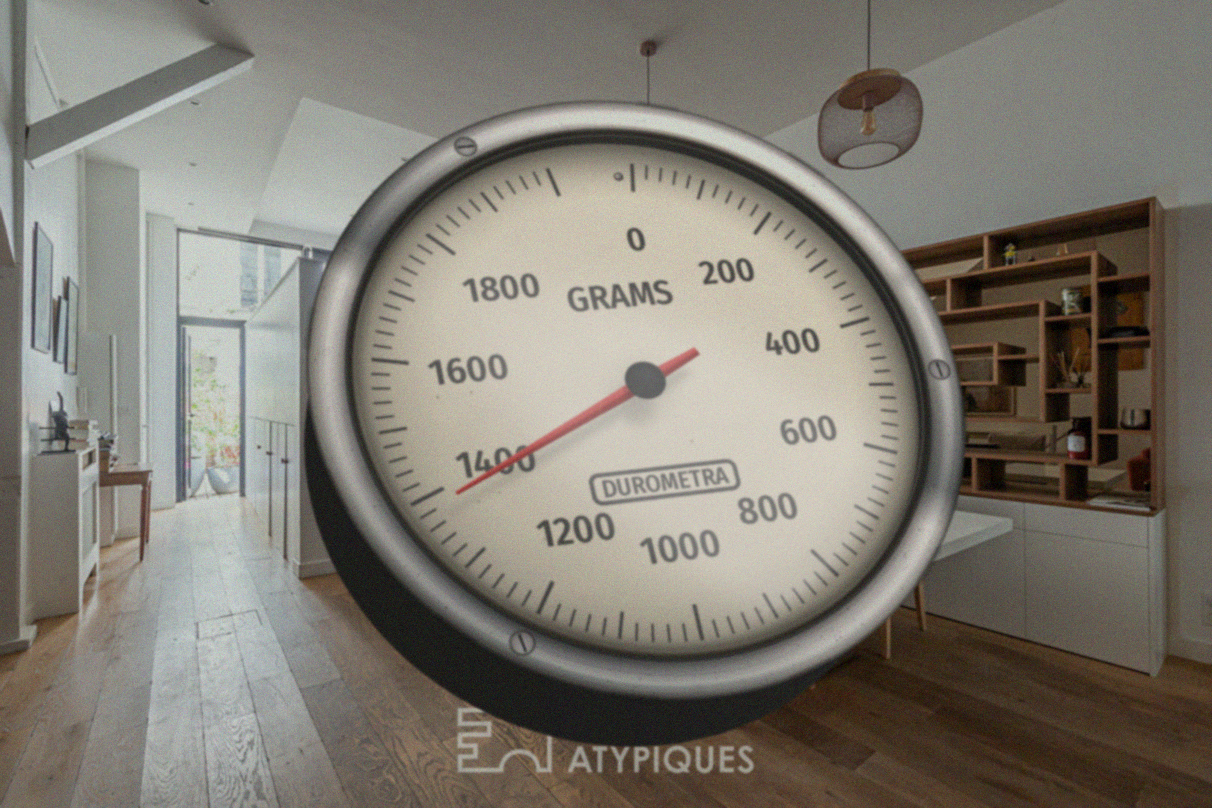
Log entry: 1380g
